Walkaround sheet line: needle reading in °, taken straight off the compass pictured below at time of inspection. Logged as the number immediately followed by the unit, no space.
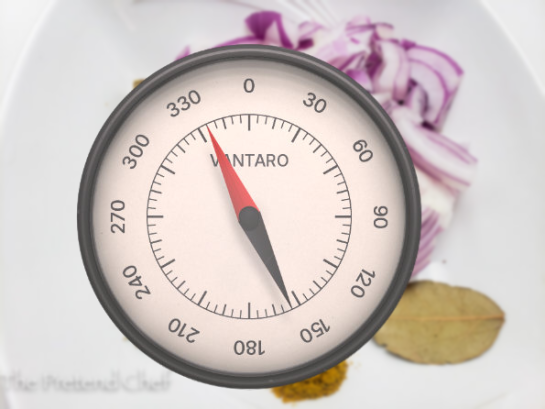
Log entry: 335°
